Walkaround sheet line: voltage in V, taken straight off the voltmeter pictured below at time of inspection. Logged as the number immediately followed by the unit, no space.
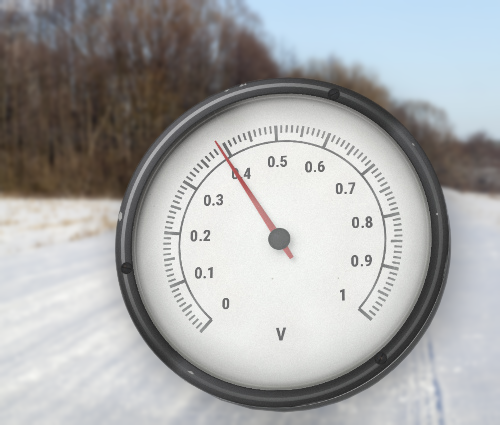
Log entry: 0.39V
